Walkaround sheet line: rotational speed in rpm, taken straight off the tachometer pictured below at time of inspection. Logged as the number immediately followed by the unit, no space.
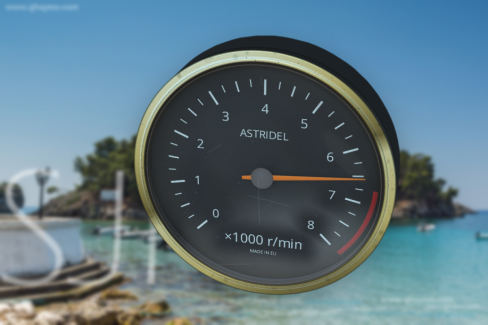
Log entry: 6500rpm
